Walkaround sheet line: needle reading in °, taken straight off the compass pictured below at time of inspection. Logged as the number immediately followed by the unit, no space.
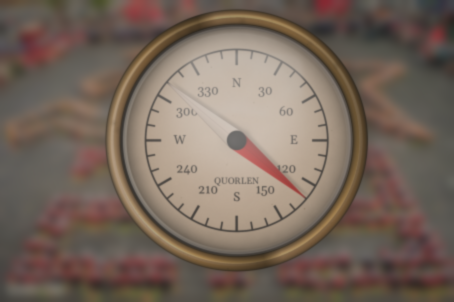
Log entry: 130°
